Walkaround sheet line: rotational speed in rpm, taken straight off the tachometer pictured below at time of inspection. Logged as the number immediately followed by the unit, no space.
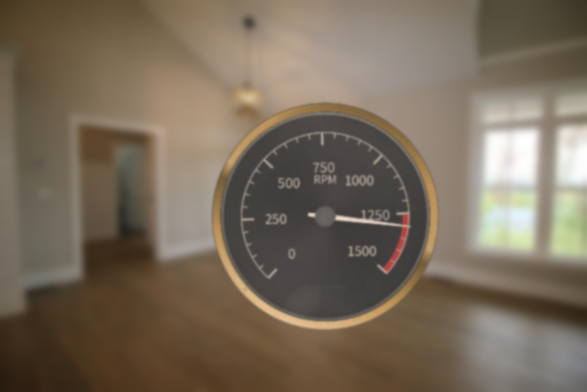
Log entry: 1300rpm
